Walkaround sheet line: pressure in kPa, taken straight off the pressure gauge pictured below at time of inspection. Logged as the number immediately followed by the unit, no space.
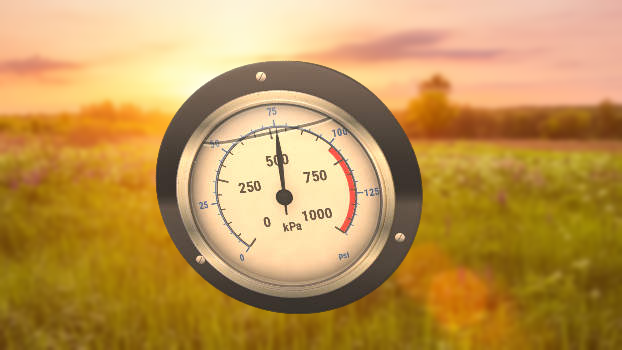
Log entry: 525kPa
